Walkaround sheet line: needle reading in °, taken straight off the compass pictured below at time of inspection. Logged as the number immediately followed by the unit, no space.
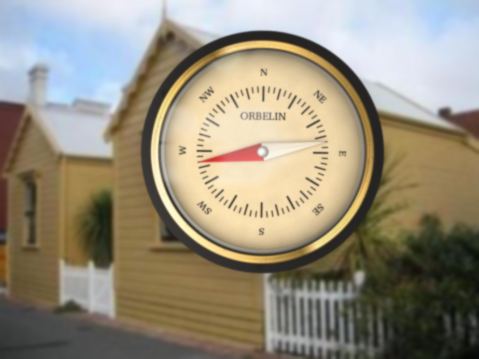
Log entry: 260°
